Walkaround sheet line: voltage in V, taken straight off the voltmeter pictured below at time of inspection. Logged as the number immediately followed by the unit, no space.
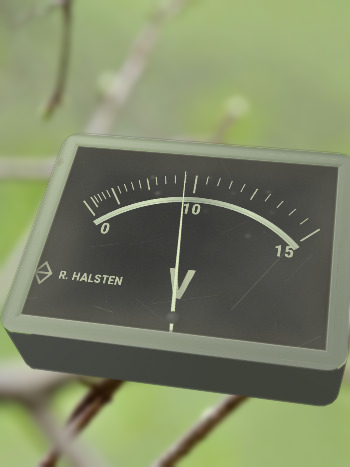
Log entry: 9.5V
